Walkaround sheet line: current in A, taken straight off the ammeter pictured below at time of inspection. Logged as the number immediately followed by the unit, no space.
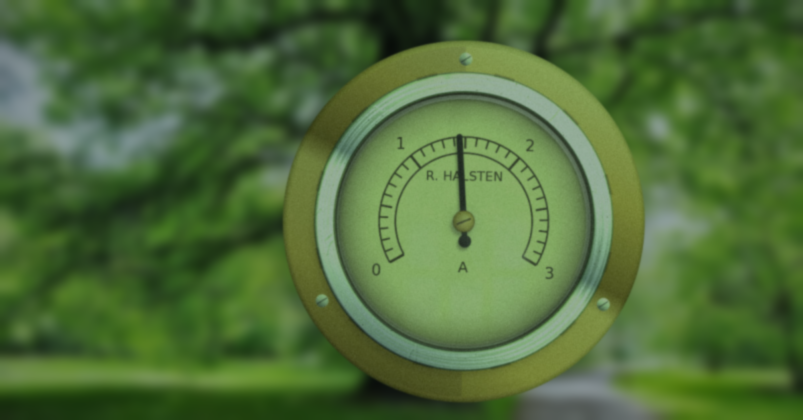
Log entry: 1.45A
